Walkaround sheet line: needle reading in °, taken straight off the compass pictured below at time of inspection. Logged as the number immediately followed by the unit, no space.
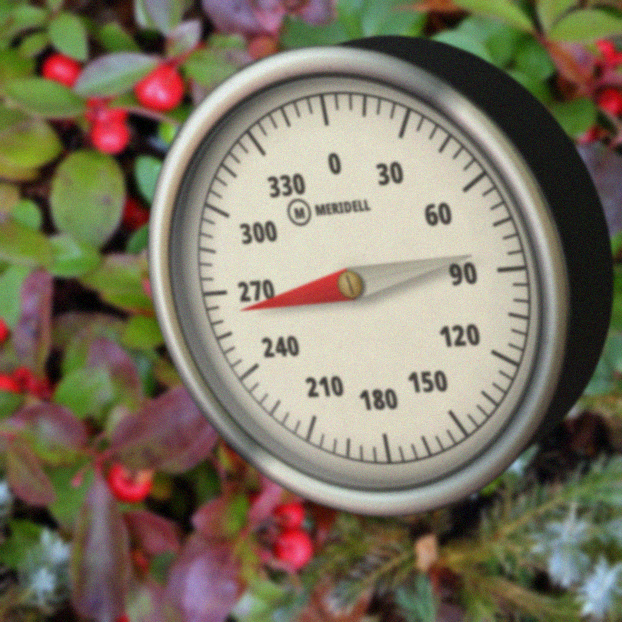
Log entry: 262.5°
